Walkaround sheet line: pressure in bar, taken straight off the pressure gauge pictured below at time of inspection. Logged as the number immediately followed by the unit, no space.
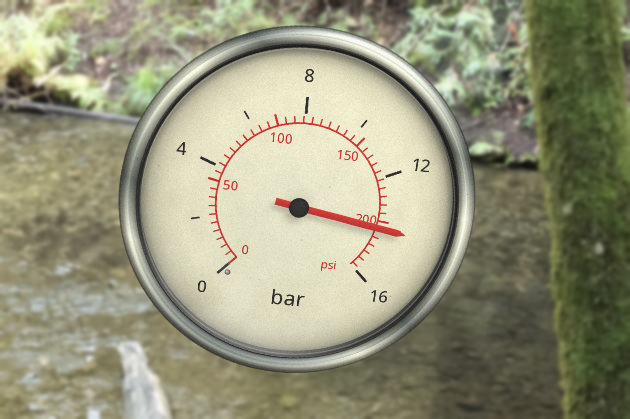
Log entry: 14bar
